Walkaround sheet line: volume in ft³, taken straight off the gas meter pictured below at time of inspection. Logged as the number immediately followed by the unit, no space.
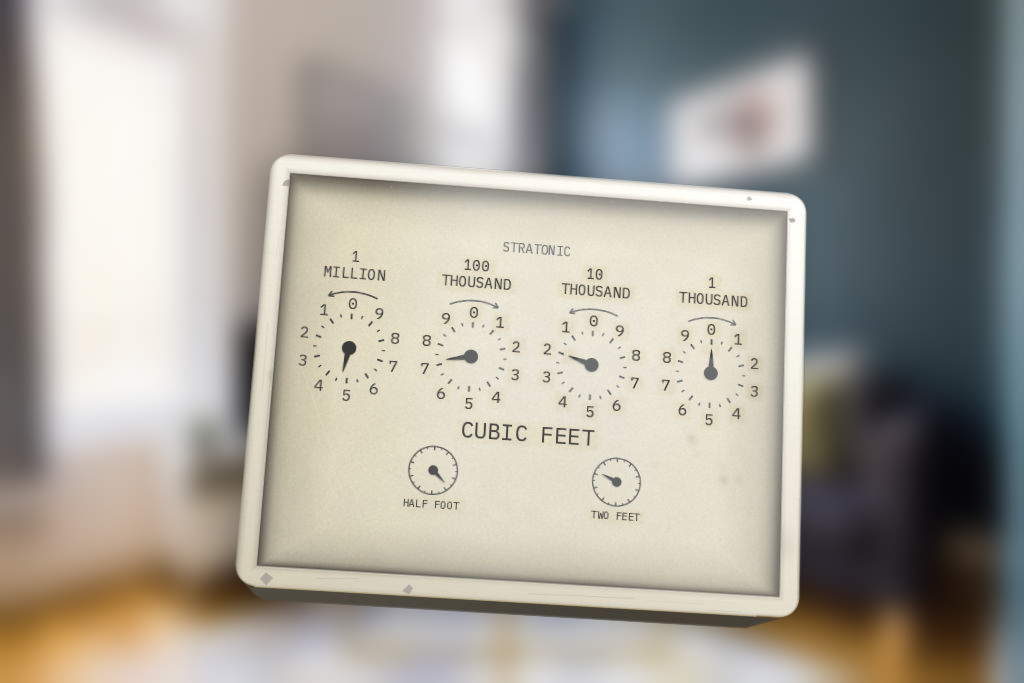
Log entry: 472000ft³
